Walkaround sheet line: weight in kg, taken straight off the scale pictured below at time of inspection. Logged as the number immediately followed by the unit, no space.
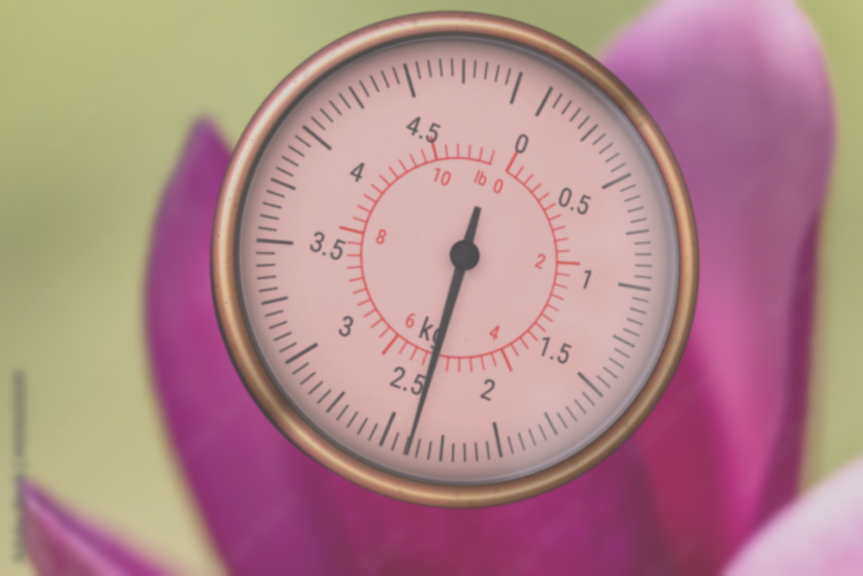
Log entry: 2.4kg
